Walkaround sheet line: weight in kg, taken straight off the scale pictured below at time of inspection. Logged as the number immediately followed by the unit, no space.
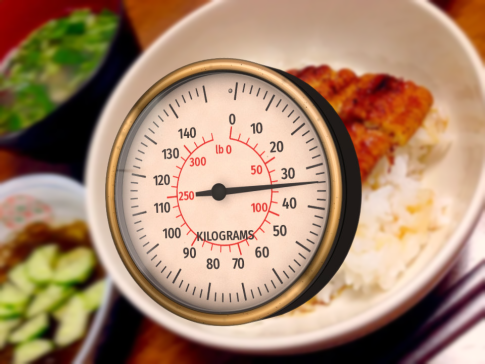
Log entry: 34kg
